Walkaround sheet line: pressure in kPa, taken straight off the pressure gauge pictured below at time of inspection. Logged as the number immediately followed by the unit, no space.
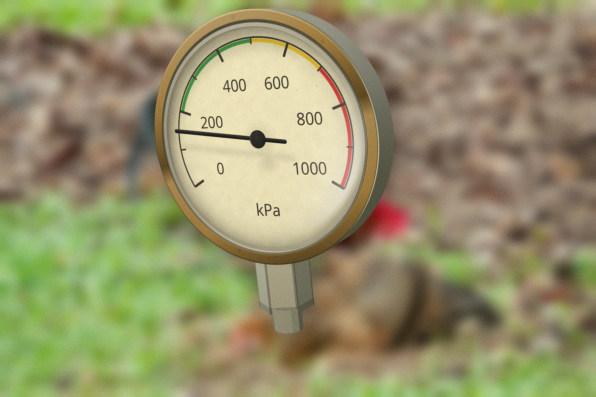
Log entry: 150kPa
